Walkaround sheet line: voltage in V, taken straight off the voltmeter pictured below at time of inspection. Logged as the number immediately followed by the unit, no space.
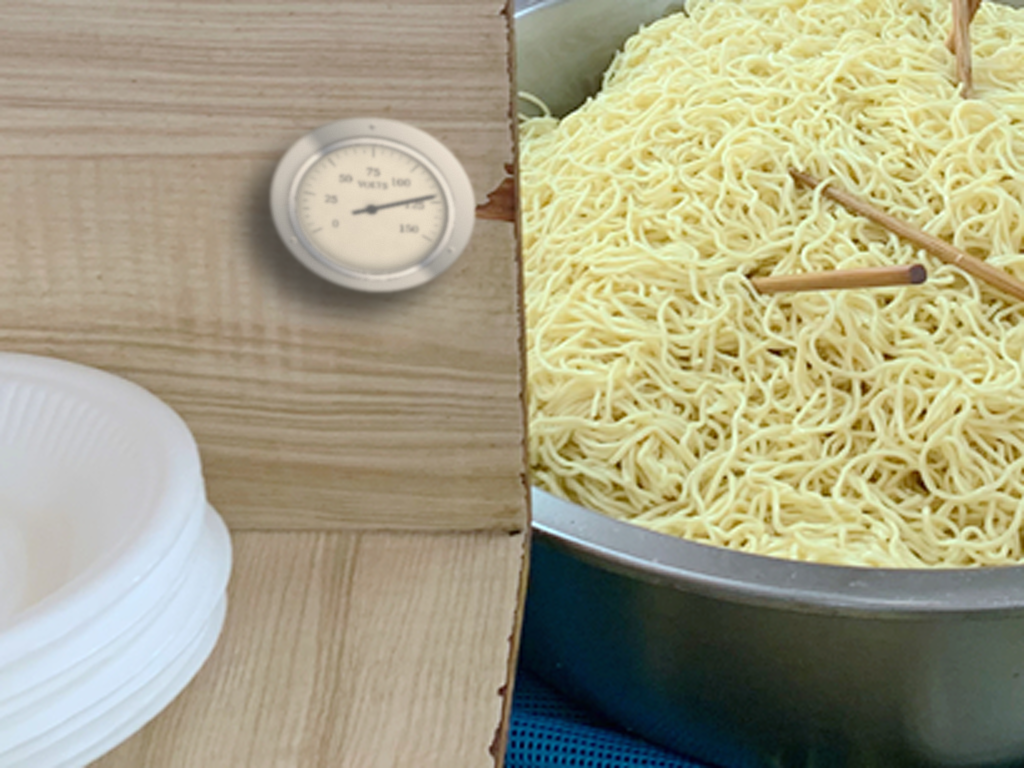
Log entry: 120V
